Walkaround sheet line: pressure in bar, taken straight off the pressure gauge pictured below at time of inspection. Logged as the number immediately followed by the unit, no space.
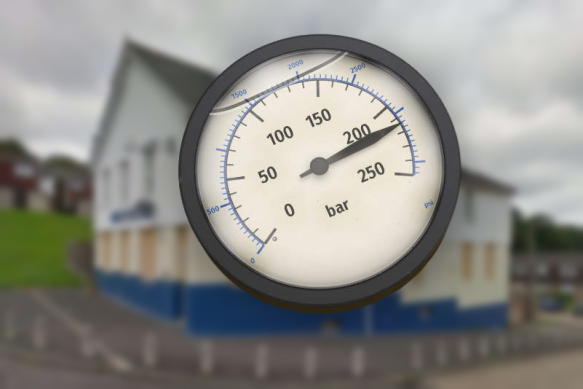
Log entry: 215bar
